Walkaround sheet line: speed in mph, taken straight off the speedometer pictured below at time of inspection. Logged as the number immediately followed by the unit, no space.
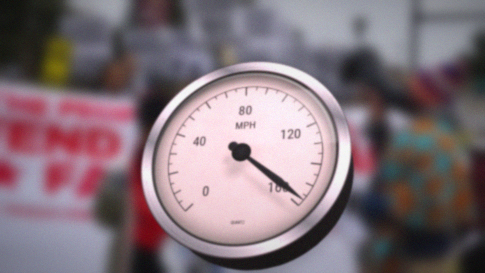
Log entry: 157.5mph
